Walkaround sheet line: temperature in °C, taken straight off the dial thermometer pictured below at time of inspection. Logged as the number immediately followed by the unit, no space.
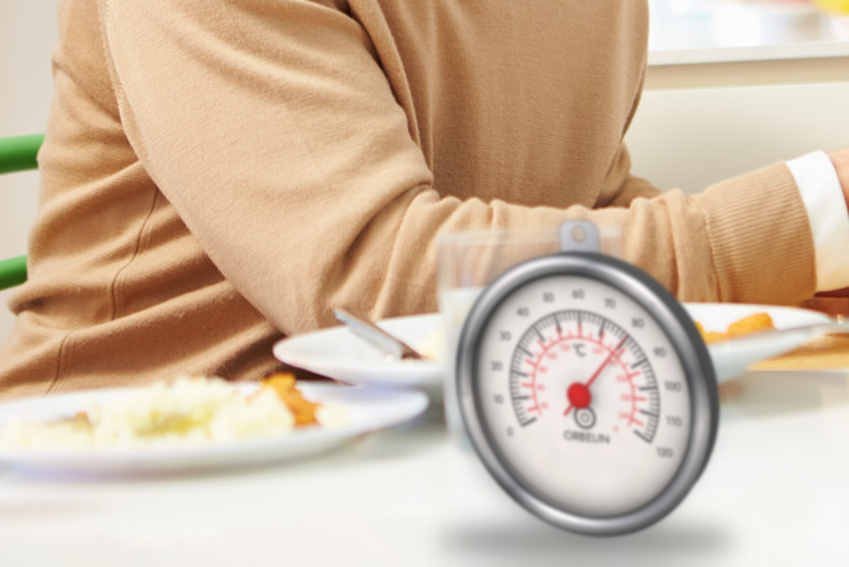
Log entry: 80°C
